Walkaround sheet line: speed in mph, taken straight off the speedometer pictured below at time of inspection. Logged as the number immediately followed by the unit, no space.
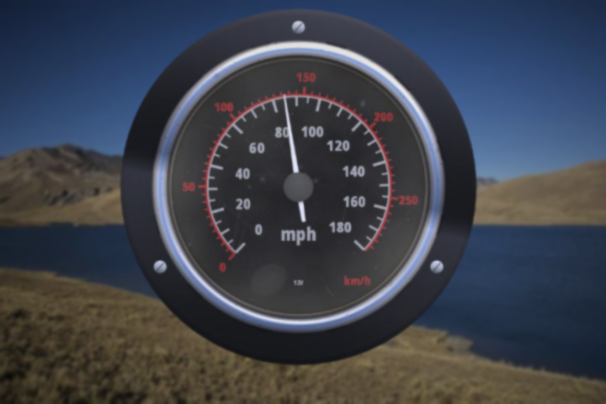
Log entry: 85mph
